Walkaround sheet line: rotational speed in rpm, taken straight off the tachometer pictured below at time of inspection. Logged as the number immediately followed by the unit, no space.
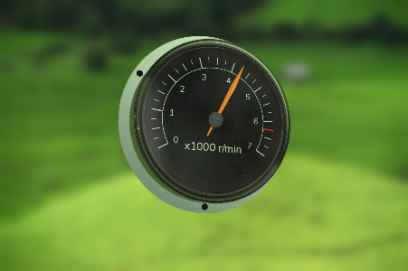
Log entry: 4250rpm
